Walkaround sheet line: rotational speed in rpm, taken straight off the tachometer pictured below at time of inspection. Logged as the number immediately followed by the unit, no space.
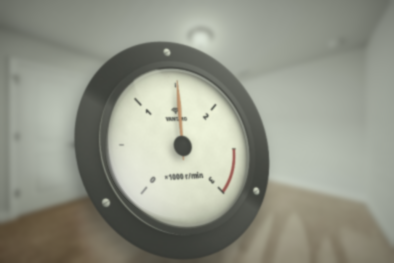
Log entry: 1500rpm
